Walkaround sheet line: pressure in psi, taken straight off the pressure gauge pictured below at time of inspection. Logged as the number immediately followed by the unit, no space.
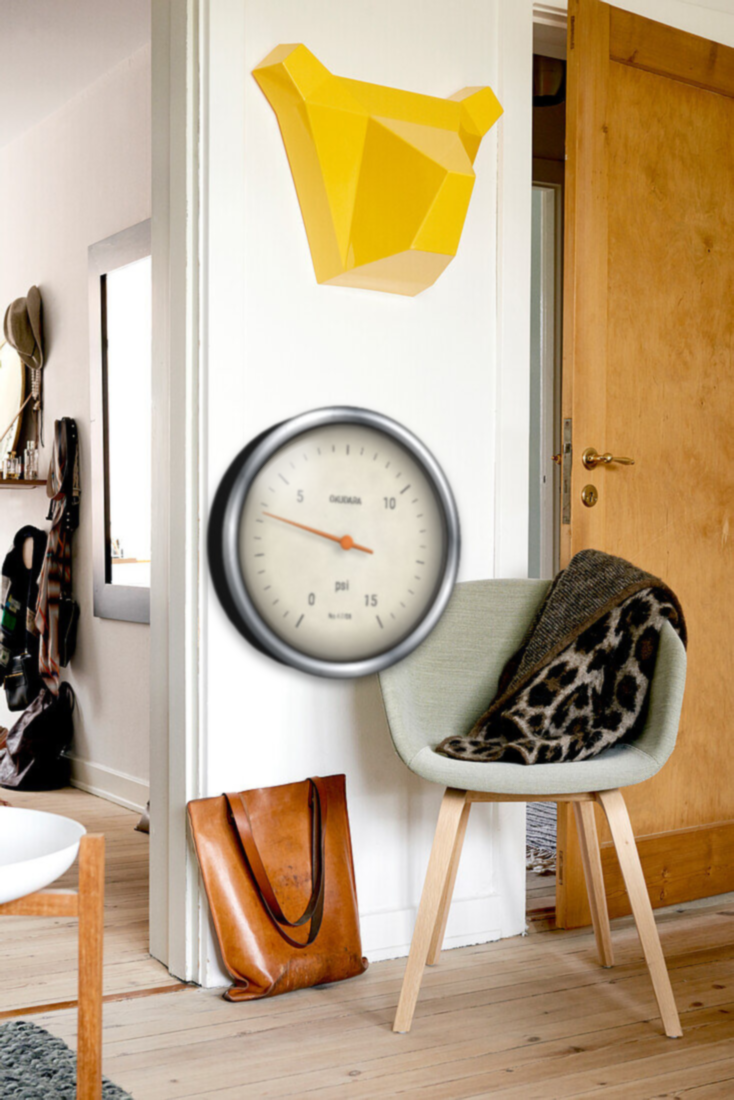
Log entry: 3.75psi
